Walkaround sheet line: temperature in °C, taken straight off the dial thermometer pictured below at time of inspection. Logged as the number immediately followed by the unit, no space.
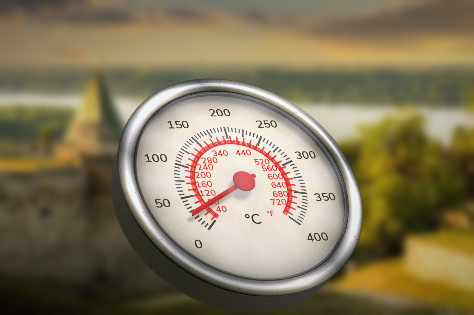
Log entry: 25°C
